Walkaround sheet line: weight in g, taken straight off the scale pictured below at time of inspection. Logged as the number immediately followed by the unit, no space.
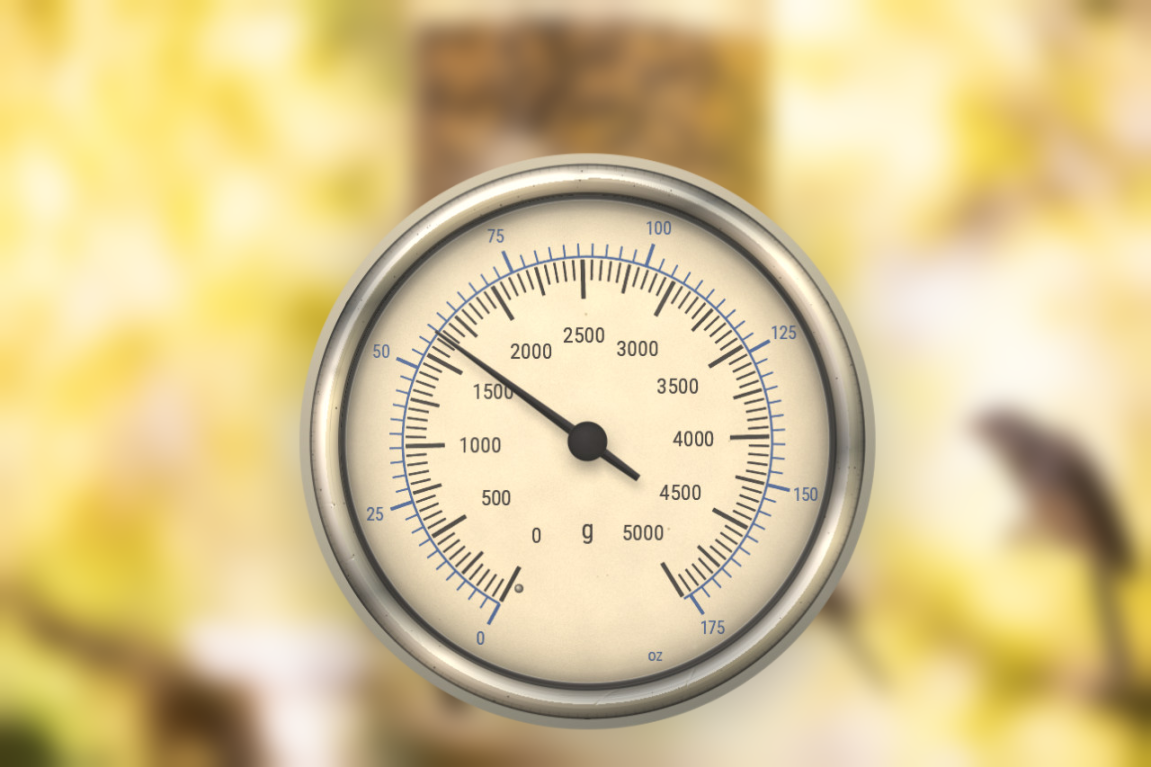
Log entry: 1625g
